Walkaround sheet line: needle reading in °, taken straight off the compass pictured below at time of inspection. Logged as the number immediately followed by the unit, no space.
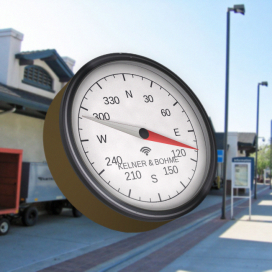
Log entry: 110°
